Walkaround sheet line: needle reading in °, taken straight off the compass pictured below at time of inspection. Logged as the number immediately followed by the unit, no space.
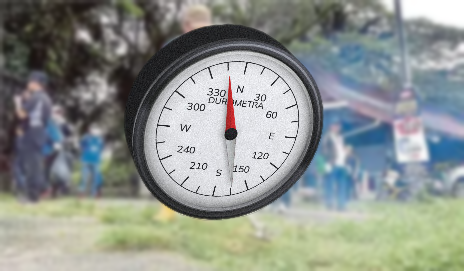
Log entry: 345°
